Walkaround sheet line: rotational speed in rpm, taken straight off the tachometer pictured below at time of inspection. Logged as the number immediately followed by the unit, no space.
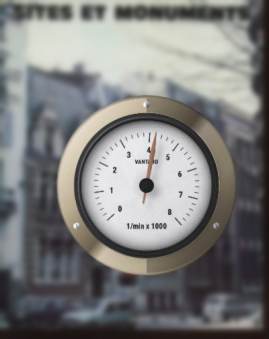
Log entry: 4200rpm
